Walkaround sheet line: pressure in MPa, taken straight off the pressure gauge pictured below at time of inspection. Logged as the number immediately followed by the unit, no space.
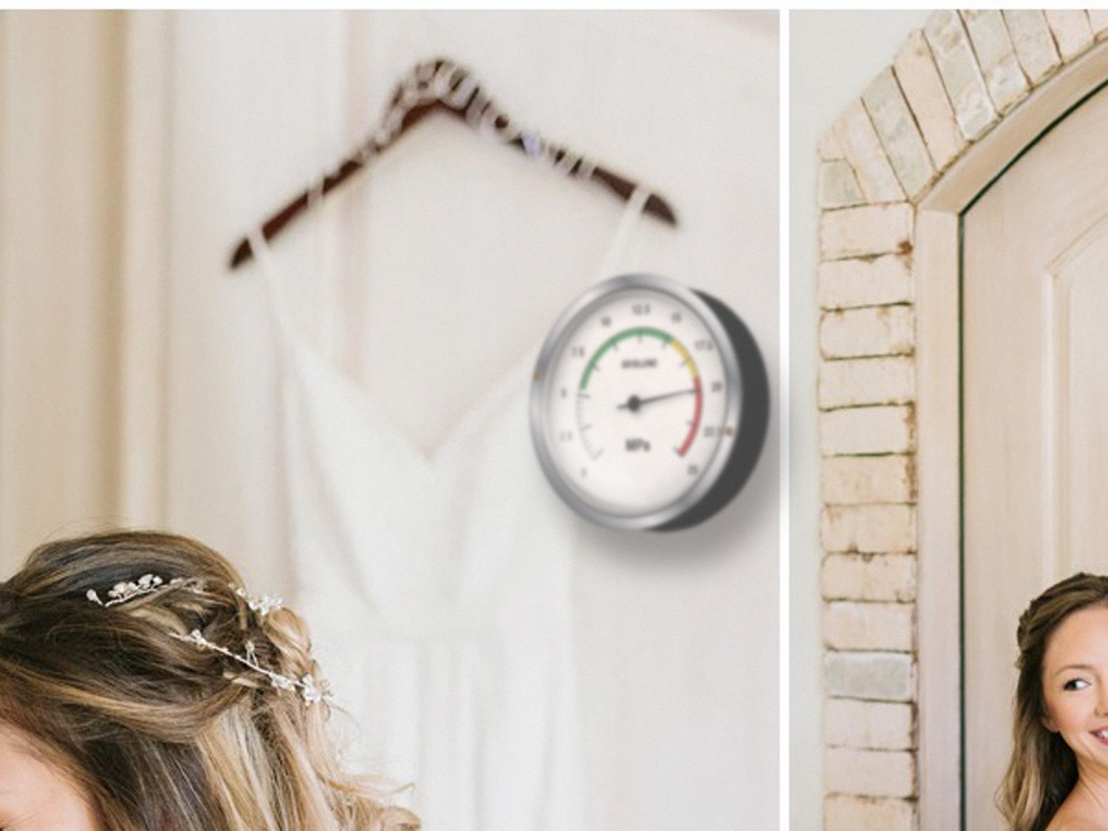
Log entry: 20MPa
